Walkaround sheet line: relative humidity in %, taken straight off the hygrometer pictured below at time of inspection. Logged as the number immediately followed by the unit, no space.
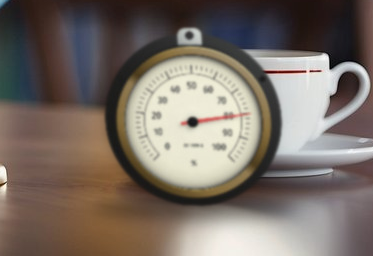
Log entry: 80%
